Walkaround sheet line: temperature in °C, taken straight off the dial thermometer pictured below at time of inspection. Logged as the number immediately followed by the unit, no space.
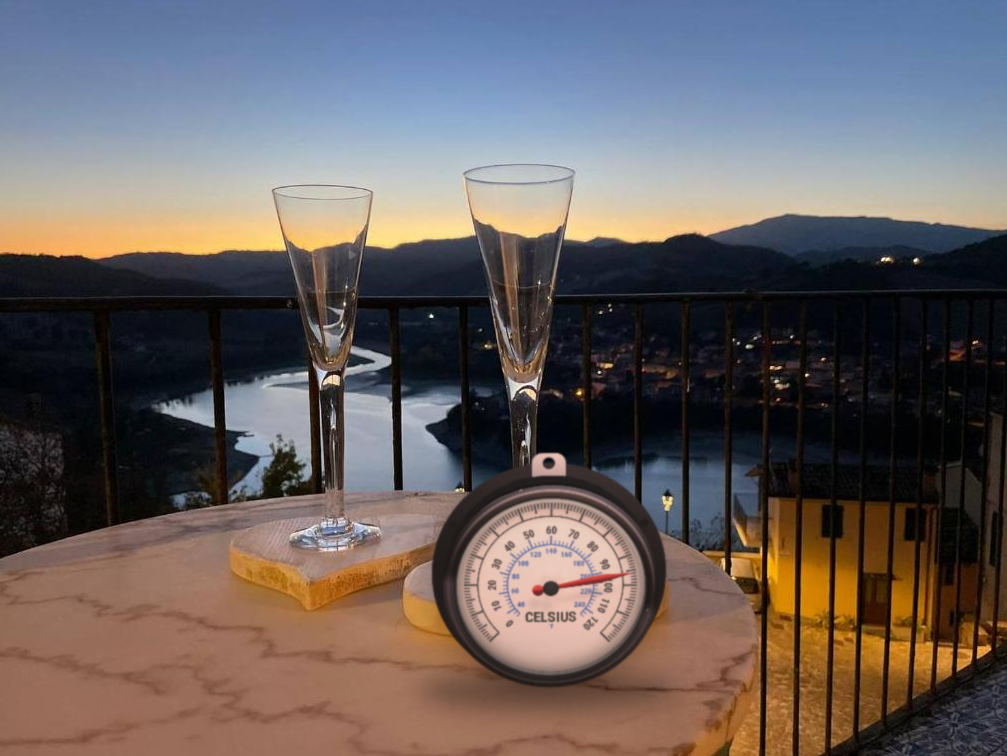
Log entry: 95°C
